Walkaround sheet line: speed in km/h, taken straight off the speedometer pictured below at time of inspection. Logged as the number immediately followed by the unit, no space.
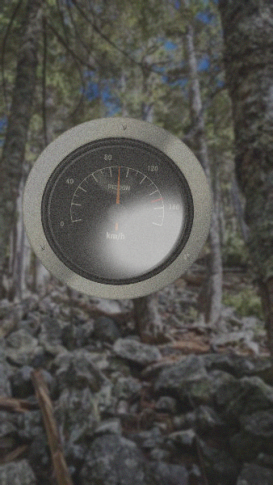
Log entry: 90km/h
